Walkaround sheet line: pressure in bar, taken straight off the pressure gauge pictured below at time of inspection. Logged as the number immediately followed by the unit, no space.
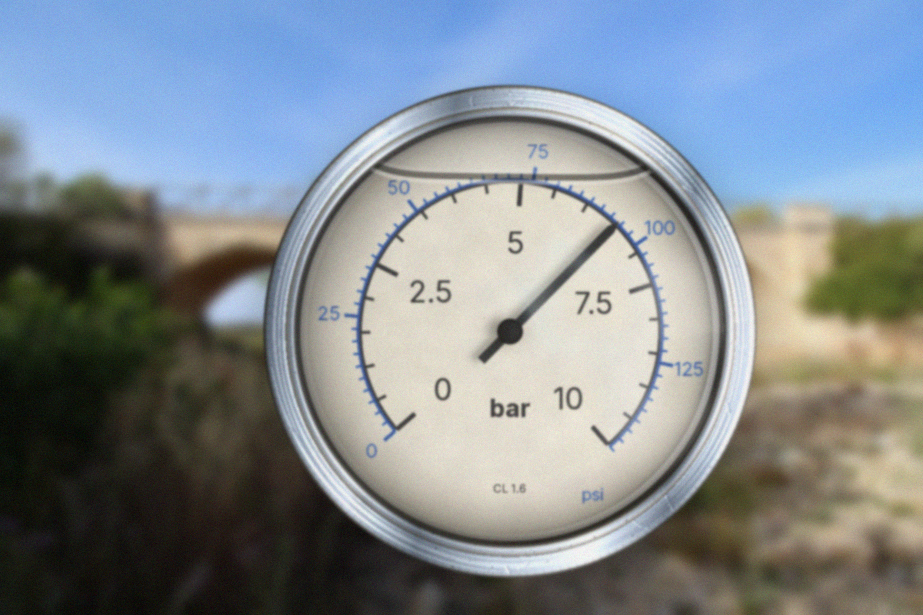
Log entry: 6.5bar
